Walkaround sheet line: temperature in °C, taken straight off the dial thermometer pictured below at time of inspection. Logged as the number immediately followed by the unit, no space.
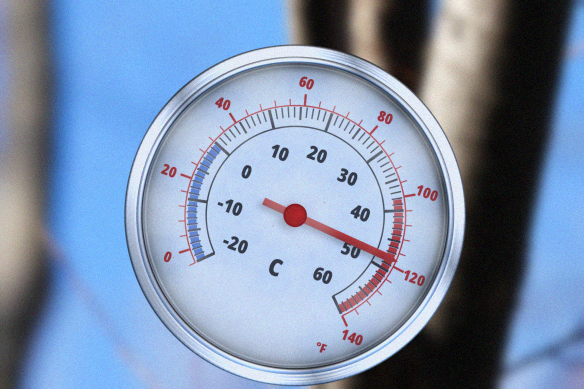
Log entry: 48°C
